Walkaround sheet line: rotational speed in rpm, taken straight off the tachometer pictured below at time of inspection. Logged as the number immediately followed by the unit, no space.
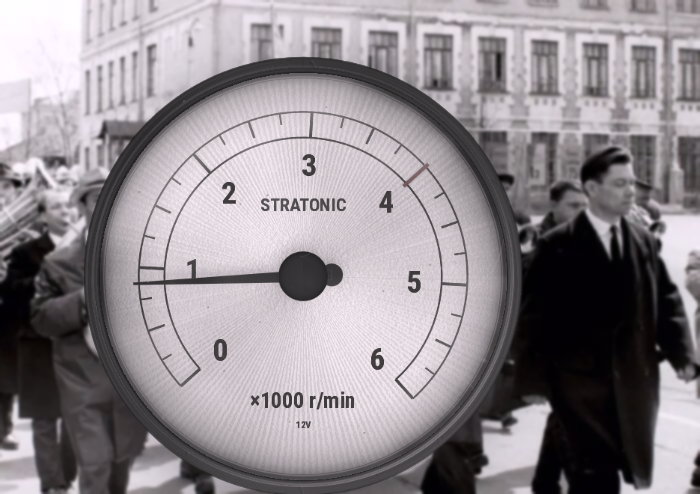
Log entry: 875rpm
